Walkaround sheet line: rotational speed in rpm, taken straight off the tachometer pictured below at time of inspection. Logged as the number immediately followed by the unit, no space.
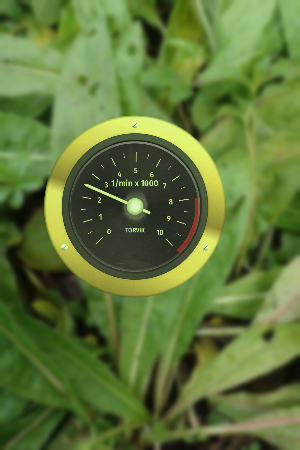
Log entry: 2500rpm
